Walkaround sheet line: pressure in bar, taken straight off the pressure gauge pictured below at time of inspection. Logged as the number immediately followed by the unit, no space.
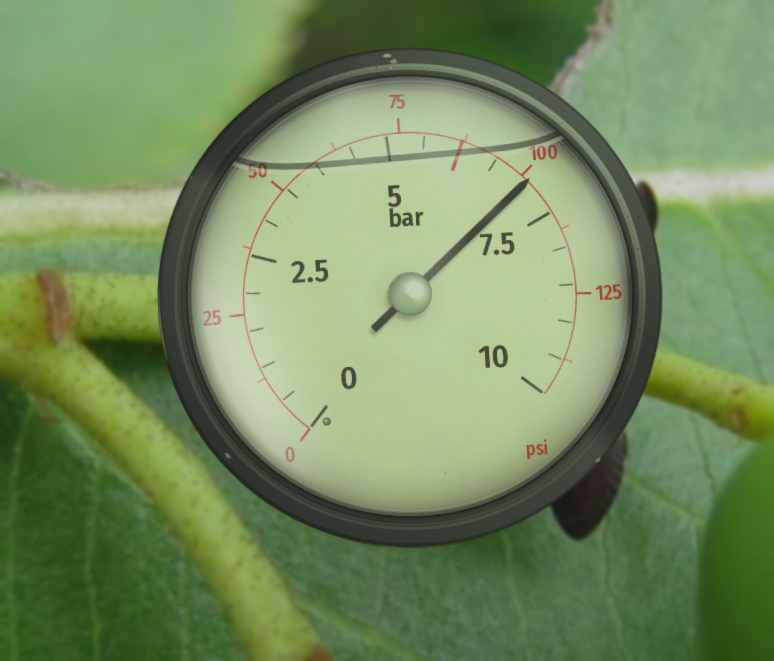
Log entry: 7bar
